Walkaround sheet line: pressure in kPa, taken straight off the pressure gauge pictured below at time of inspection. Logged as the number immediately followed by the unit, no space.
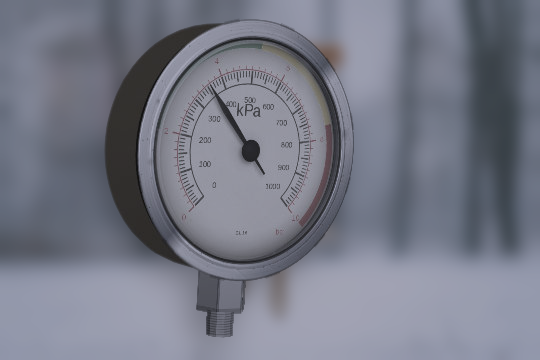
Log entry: 350kPa
